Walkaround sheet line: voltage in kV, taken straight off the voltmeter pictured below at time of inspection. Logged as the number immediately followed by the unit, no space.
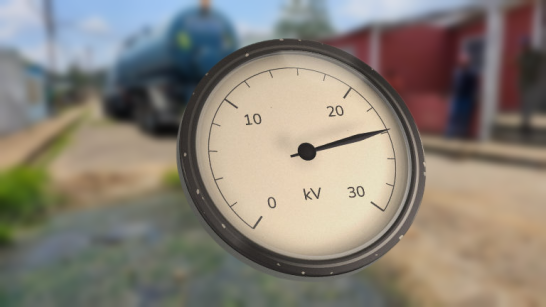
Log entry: 24kV
